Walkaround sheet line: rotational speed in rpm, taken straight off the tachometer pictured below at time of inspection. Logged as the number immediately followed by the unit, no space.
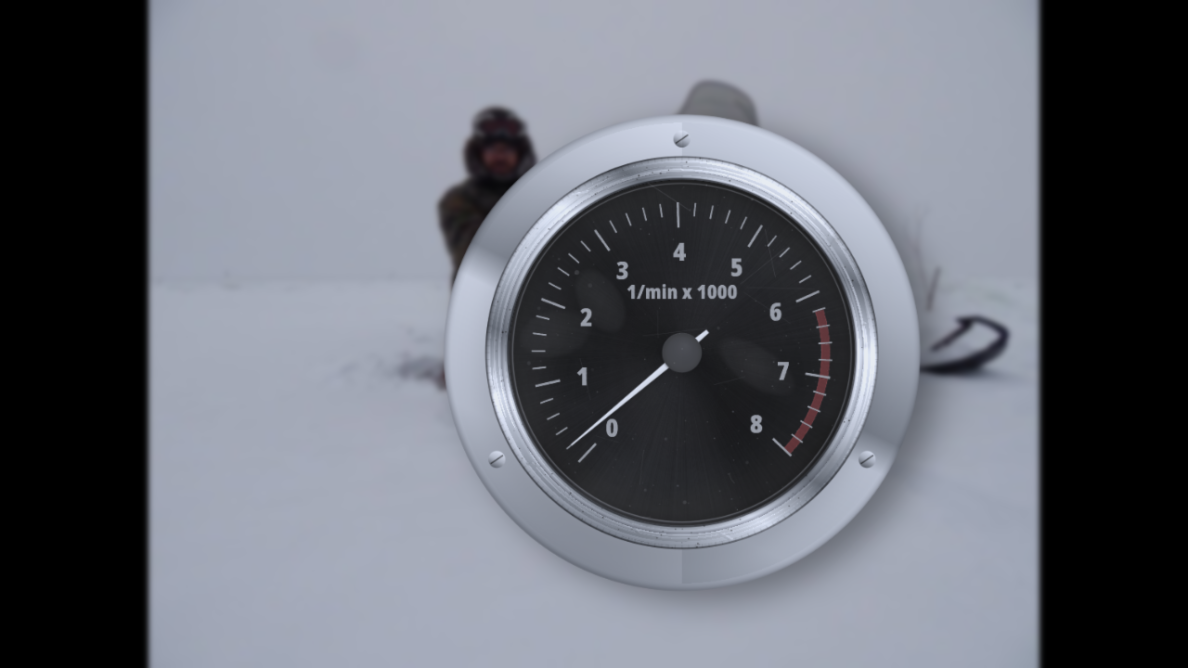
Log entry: 200rpm
